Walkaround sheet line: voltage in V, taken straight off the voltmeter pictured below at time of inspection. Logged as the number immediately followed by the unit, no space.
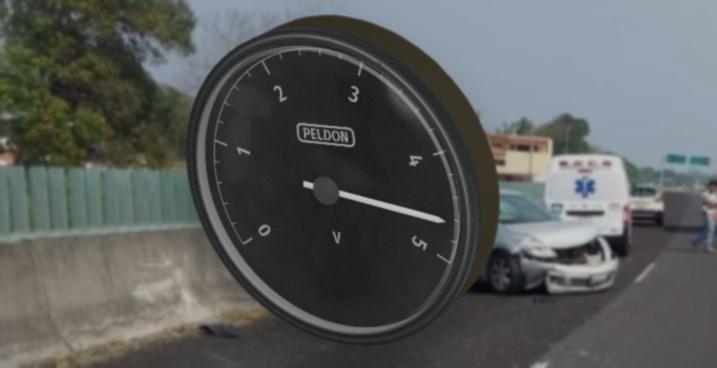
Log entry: 4.6V
